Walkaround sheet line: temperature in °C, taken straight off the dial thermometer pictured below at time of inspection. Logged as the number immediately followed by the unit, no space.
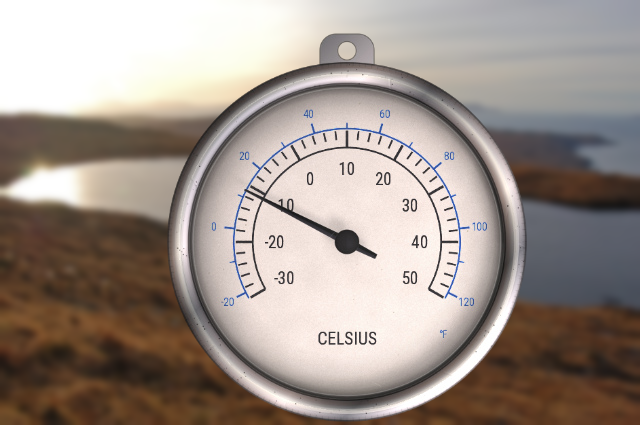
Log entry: -11°C
